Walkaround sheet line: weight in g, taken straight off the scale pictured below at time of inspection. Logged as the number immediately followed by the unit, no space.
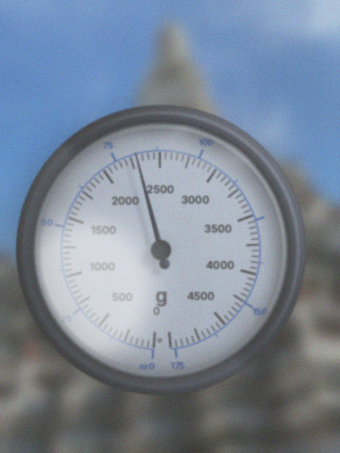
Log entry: 2300g
